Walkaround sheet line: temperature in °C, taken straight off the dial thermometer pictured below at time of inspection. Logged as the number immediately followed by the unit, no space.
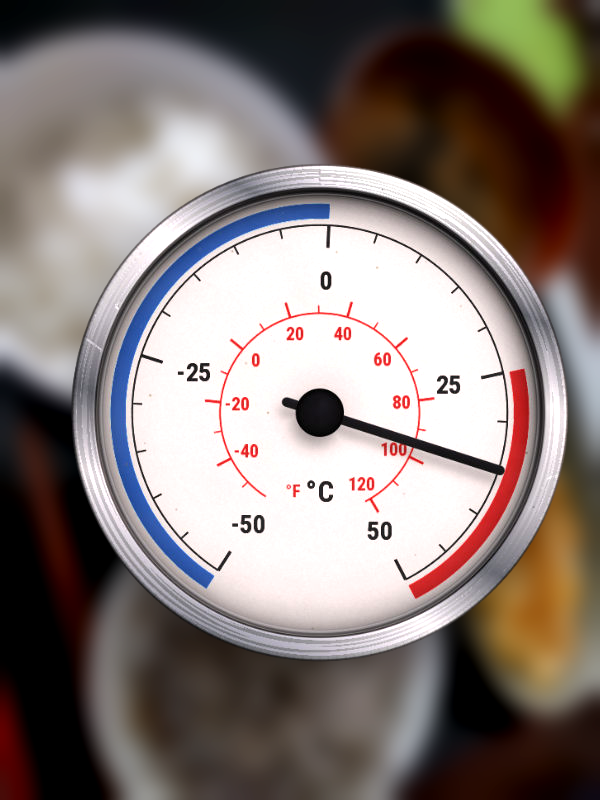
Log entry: 35°C
